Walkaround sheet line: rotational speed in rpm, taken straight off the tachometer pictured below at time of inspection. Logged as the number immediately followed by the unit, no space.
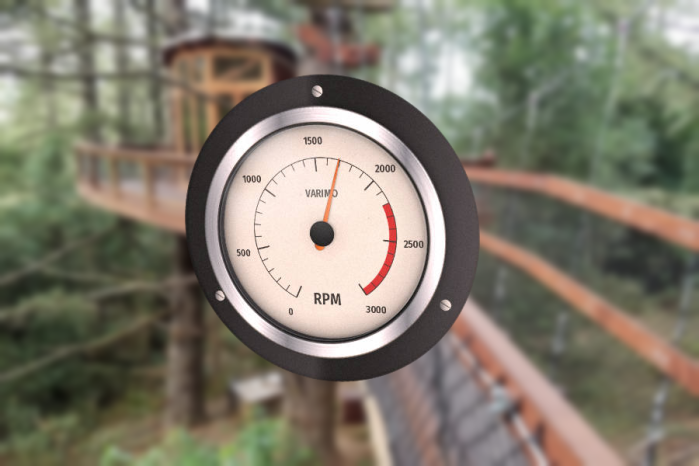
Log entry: 1700rpm
